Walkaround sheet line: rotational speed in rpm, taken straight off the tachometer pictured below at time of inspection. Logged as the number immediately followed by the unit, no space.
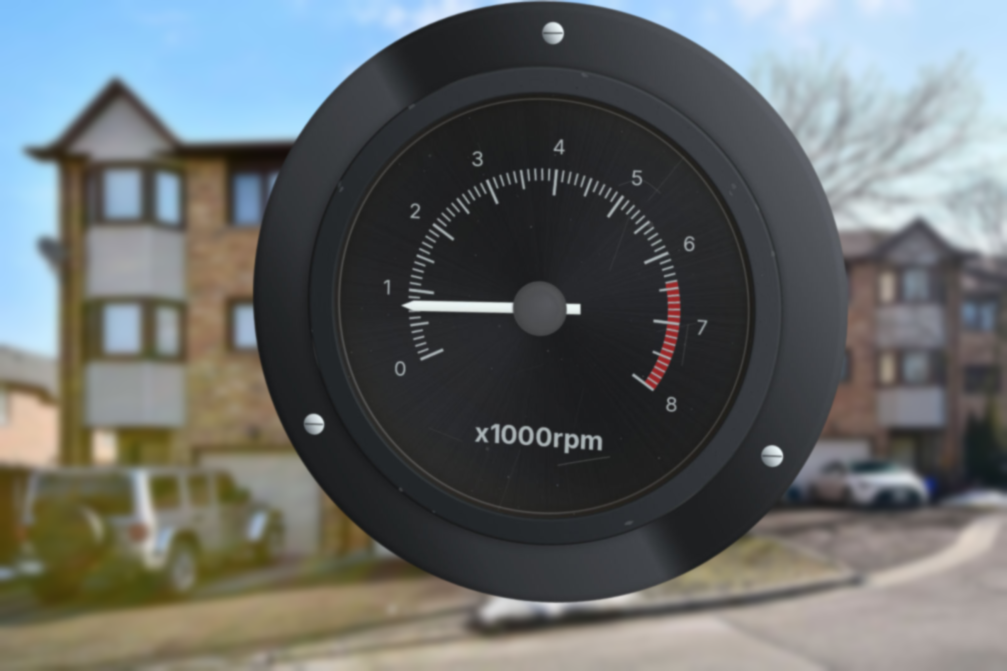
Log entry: 800rpm
